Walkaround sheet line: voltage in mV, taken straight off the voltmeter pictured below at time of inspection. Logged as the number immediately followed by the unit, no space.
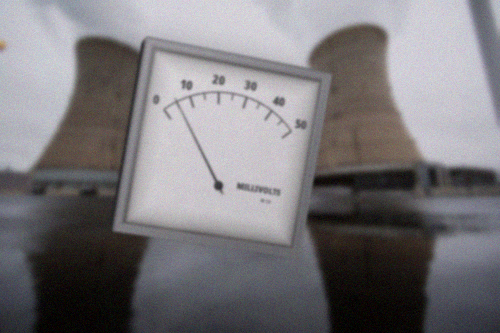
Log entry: 5mV
